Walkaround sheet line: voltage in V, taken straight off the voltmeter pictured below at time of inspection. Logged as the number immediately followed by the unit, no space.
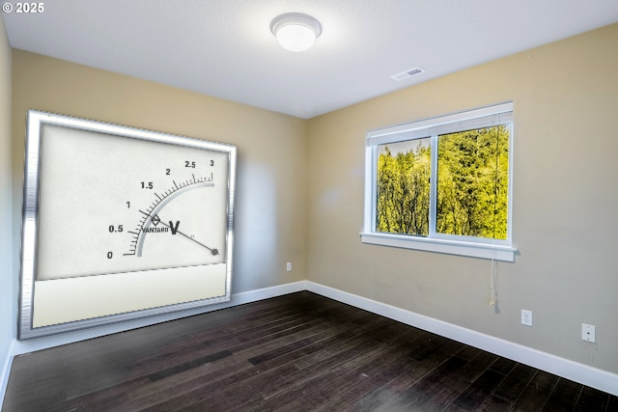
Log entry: 1V
